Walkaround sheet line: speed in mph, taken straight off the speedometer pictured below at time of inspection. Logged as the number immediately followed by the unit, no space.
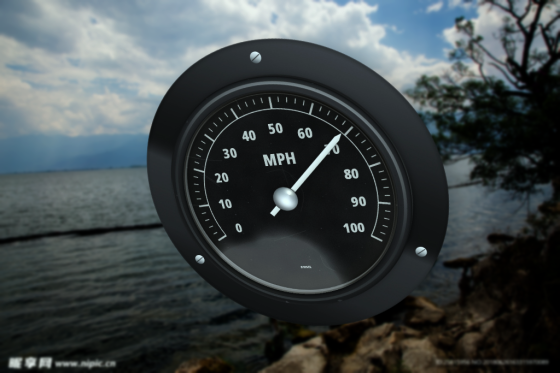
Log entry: 69mph
